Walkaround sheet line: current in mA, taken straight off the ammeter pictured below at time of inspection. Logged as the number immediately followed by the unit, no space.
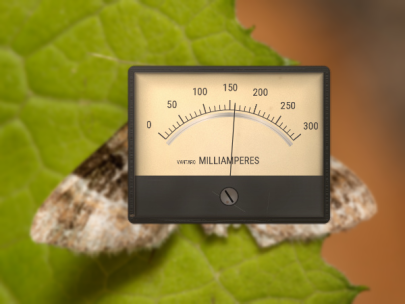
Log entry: 160mA
